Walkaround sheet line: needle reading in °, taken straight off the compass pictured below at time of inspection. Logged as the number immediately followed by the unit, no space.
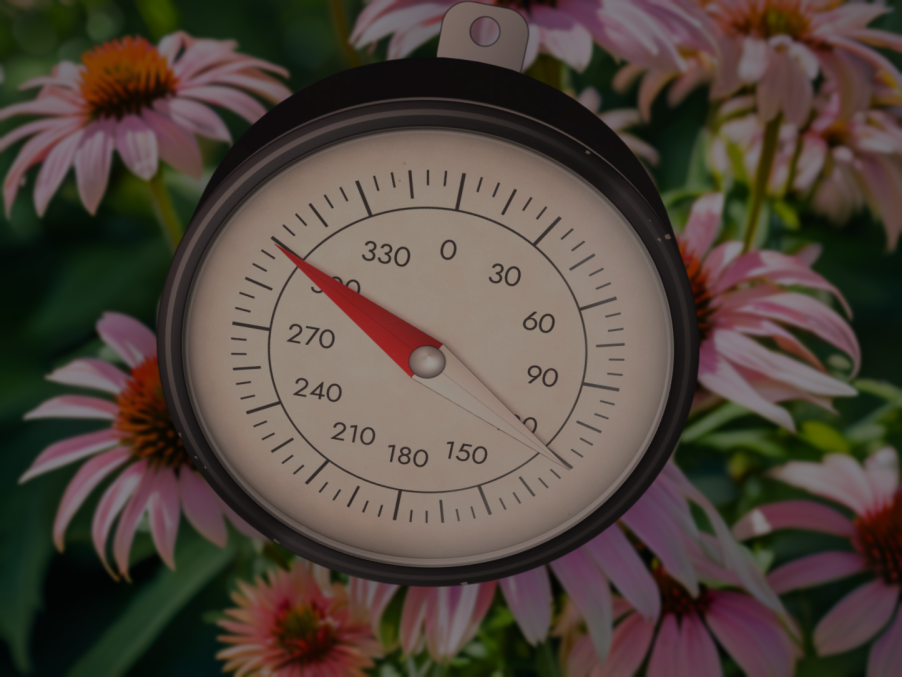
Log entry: 300°
